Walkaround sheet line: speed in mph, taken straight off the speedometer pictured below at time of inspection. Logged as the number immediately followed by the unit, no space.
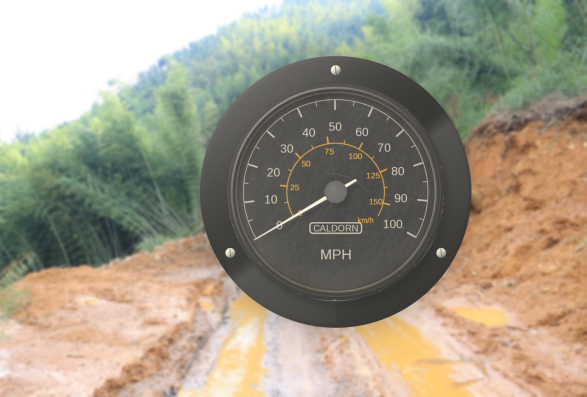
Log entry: 0mph
